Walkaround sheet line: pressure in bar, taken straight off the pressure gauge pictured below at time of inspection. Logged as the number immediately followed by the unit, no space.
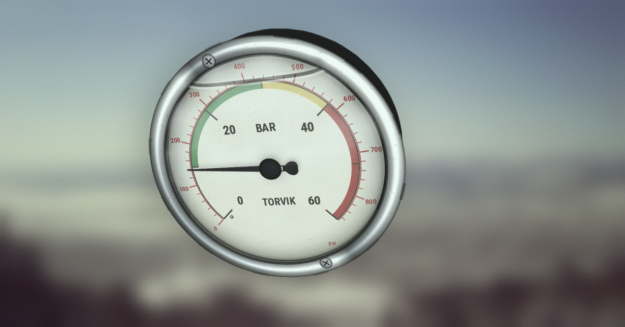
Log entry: 10bar
